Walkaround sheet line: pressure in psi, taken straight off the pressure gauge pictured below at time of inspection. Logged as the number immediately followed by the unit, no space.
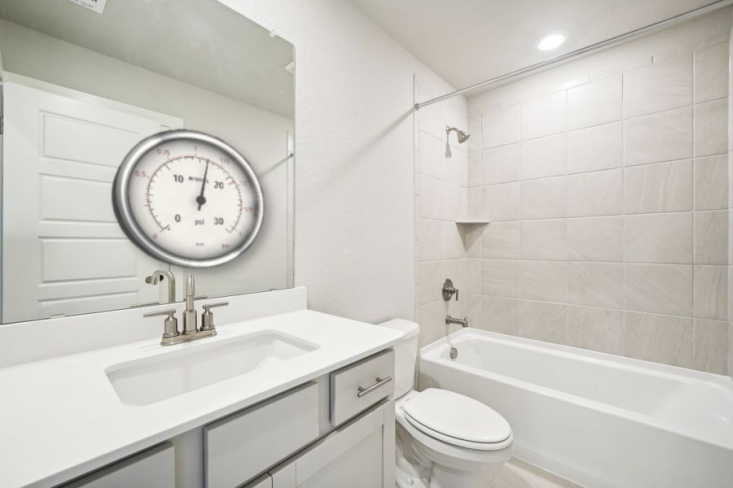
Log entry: 16psi
